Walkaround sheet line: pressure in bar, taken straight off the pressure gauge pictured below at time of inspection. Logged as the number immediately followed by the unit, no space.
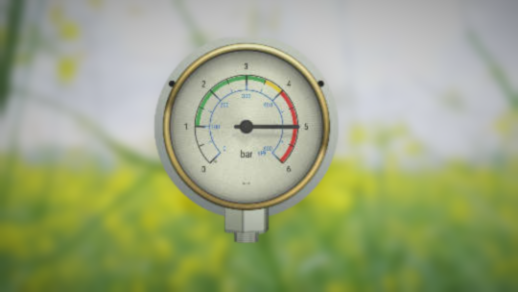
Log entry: 5bar
